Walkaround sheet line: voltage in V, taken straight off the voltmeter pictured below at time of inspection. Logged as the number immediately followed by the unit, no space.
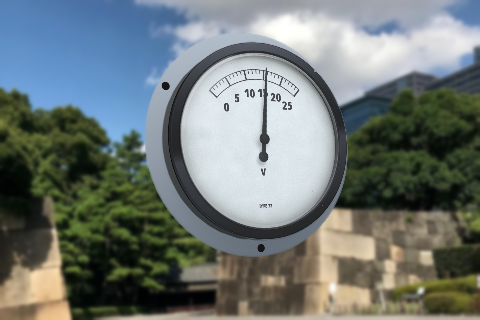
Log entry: 15V
